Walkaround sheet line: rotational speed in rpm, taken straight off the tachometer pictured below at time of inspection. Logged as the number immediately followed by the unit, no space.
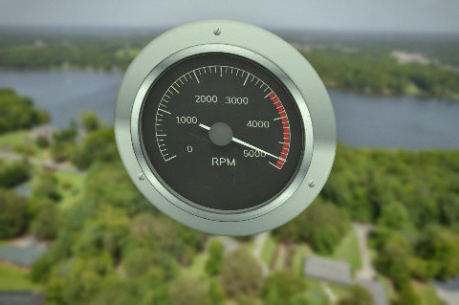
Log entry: 4800rpm
